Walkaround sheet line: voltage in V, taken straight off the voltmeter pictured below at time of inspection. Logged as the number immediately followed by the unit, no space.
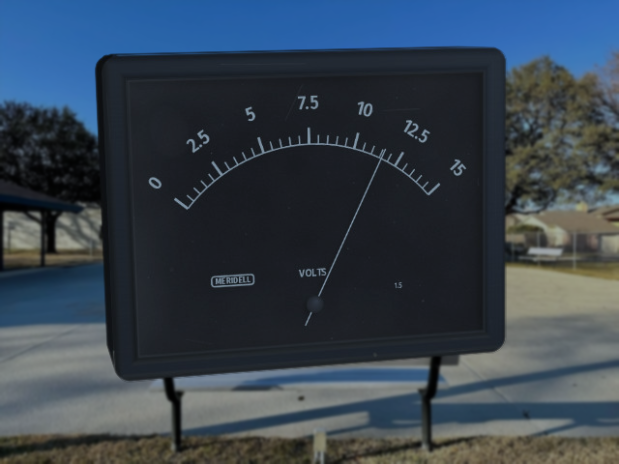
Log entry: 11.5V
